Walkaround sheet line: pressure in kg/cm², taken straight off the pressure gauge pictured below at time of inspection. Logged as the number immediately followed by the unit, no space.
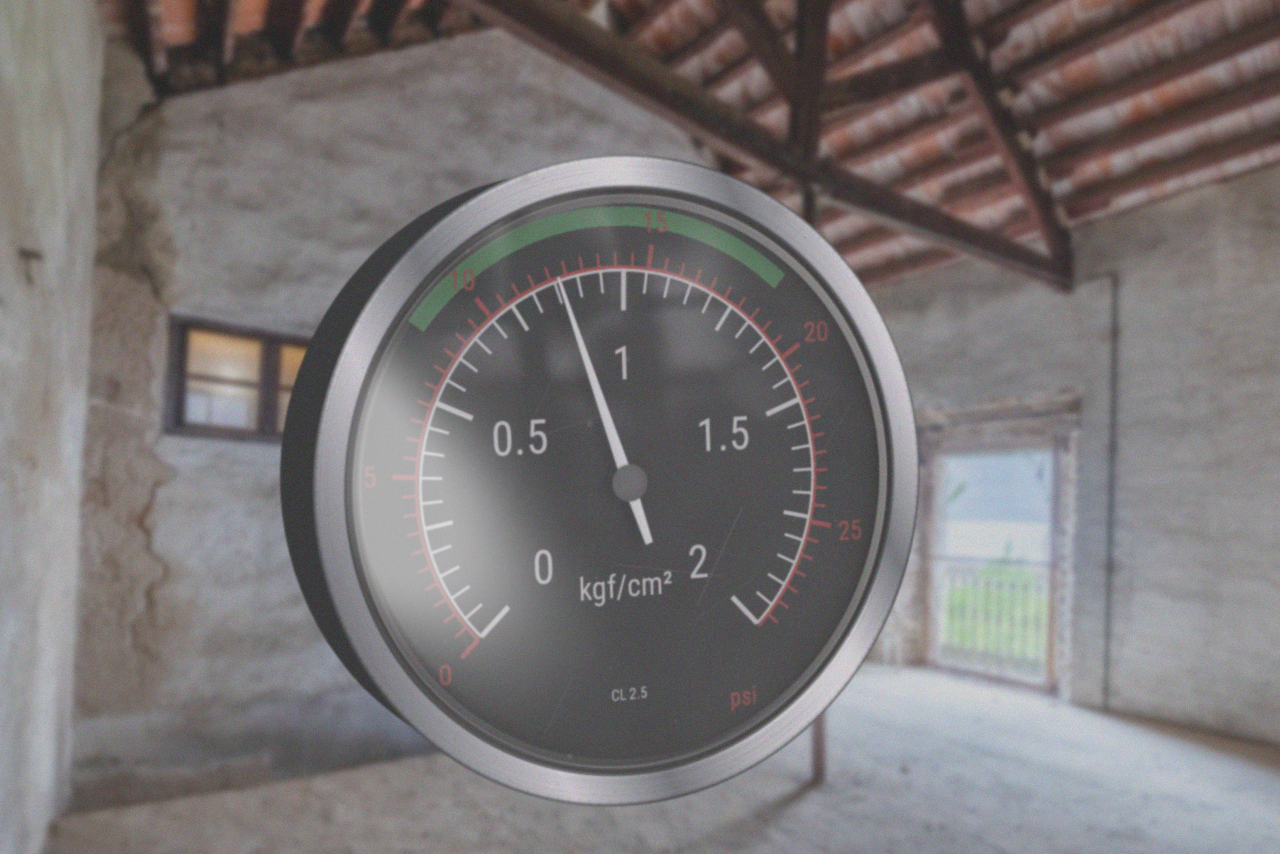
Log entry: 0.85kg/cm²
